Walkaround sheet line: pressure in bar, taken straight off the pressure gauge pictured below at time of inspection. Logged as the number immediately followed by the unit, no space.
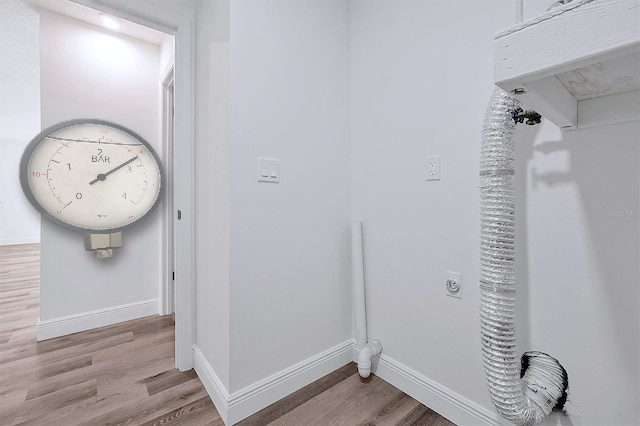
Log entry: 2.8bar
